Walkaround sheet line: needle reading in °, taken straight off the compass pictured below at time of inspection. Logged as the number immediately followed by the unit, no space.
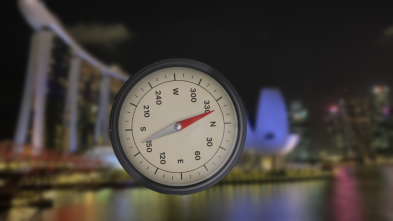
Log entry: 340°
